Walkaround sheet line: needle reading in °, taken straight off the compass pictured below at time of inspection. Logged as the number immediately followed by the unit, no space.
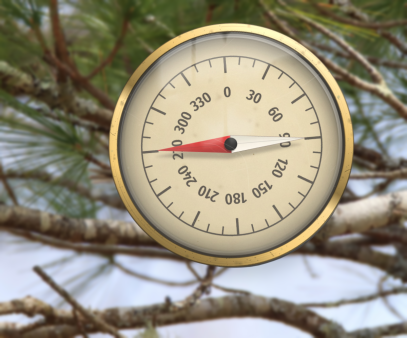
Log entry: 270°
